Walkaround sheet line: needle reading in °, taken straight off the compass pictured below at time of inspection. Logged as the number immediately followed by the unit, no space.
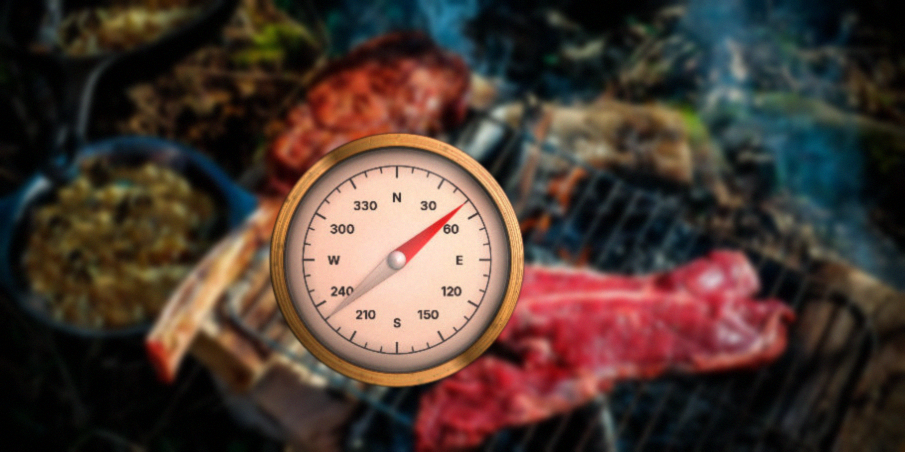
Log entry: 50°
